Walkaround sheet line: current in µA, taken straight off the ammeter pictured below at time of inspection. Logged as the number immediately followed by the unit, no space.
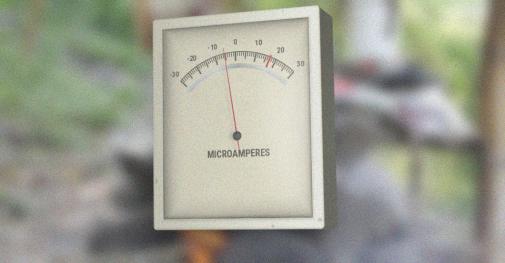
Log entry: -5µA
